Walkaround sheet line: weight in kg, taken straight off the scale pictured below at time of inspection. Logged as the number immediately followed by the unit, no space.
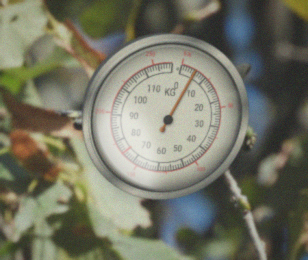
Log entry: 5kg
